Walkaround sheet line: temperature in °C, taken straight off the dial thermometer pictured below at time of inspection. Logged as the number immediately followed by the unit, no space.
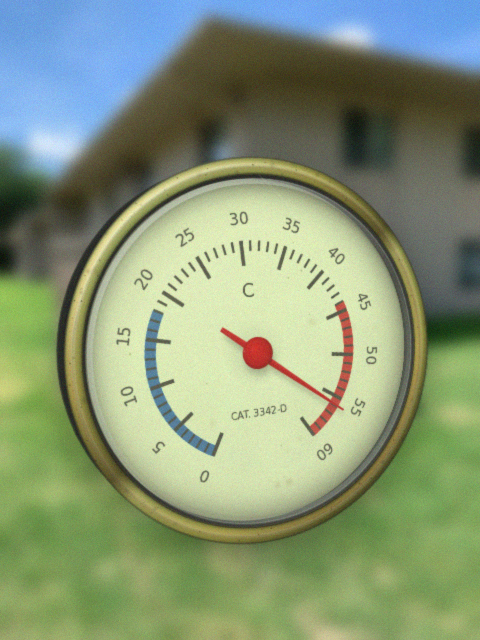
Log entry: 56°C
